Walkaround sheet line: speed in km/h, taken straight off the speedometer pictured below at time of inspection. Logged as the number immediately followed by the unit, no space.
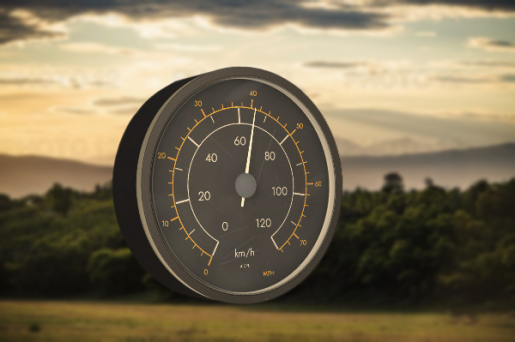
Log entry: 65km/h
